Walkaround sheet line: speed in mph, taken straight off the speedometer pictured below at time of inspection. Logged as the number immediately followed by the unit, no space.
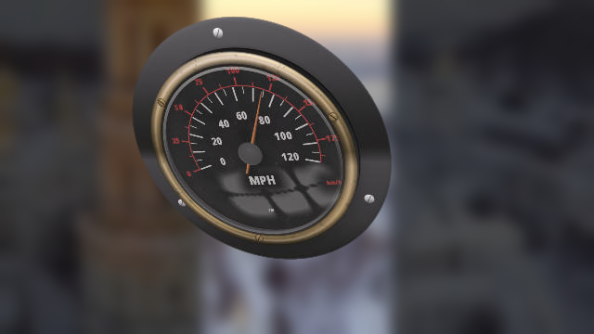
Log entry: 75mph
